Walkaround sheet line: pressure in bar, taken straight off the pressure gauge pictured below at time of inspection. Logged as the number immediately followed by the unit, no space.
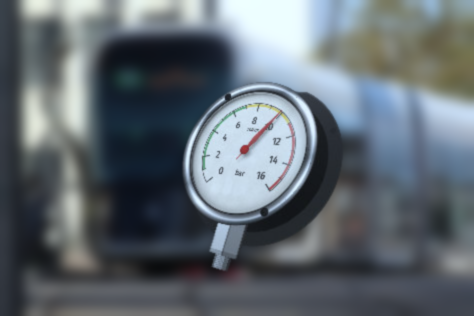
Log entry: 10bar
